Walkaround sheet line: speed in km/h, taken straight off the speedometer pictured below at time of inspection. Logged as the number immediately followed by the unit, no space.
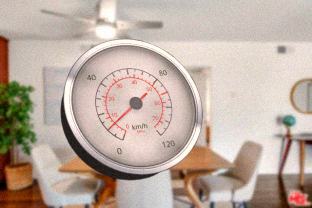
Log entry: 10km/h
